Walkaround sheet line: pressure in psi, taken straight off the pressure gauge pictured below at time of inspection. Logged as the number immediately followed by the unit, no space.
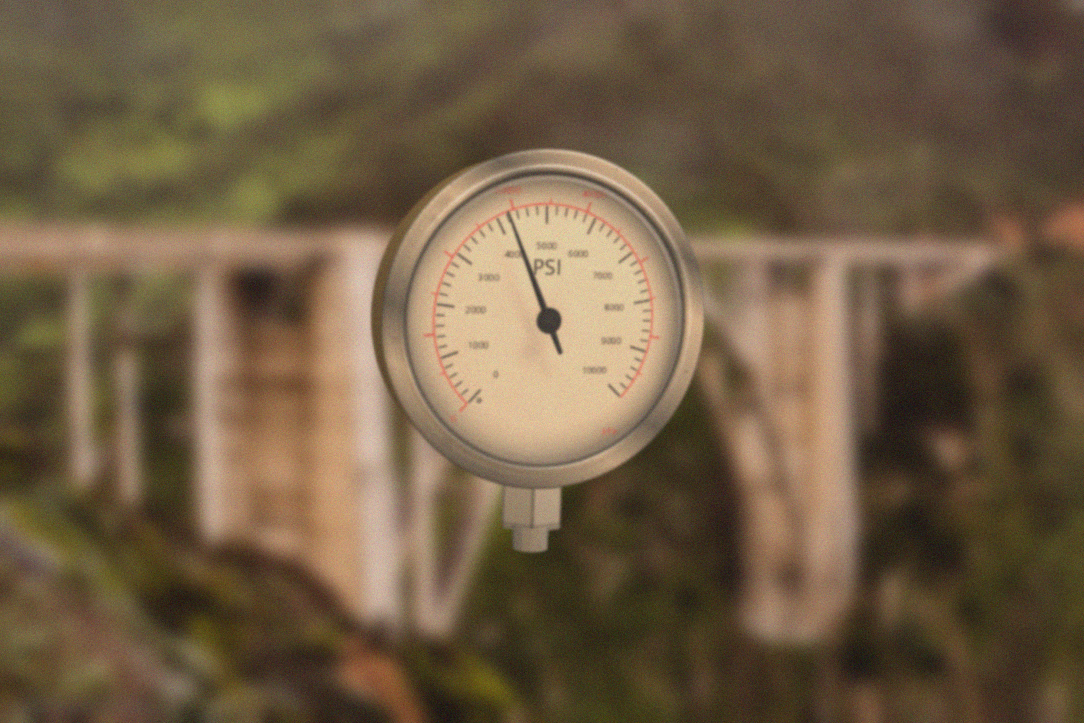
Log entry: 4200psi
